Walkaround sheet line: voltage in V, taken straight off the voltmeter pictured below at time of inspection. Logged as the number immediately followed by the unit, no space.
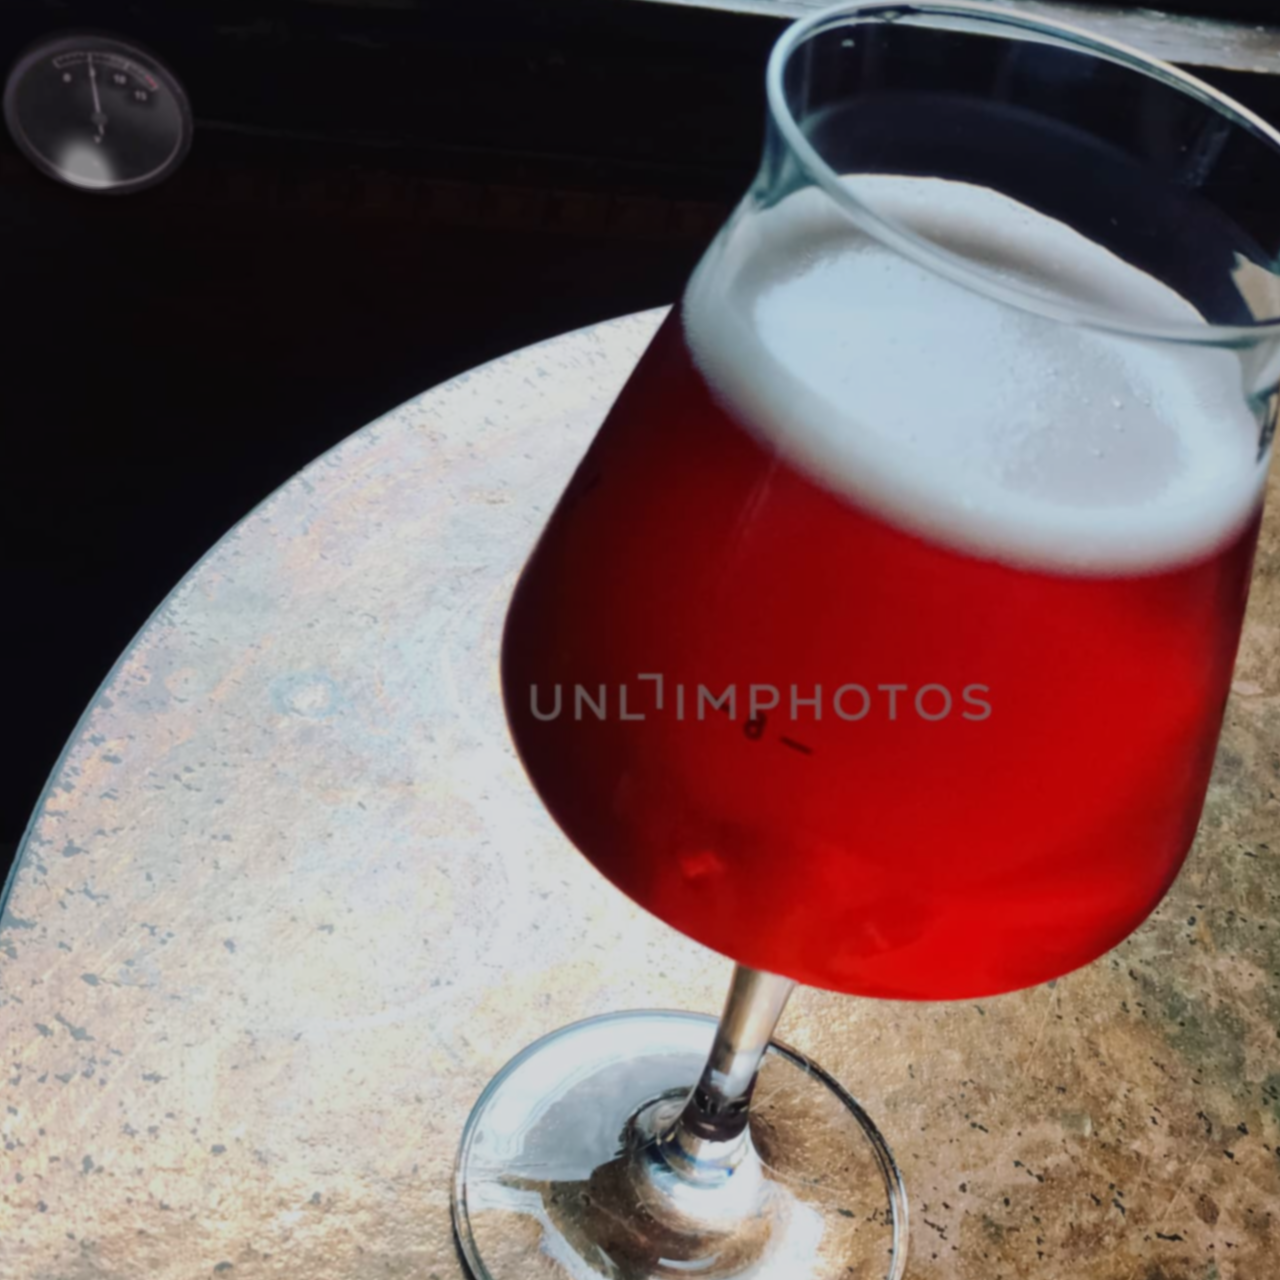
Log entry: 5V
